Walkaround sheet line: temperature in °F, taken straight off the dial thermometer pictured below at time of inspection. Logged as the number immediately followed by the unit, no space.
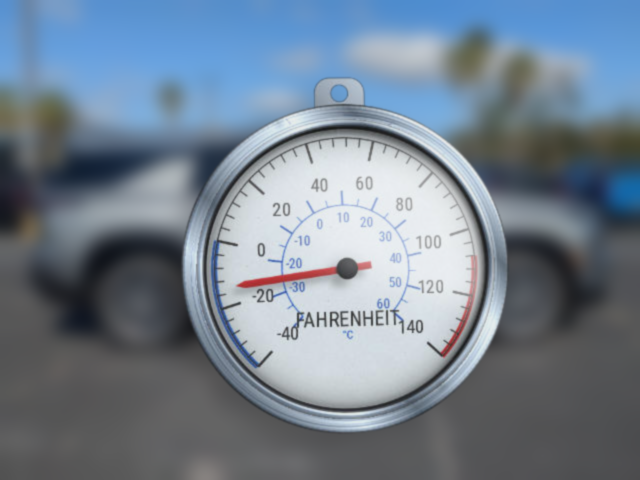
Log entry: -14°F
